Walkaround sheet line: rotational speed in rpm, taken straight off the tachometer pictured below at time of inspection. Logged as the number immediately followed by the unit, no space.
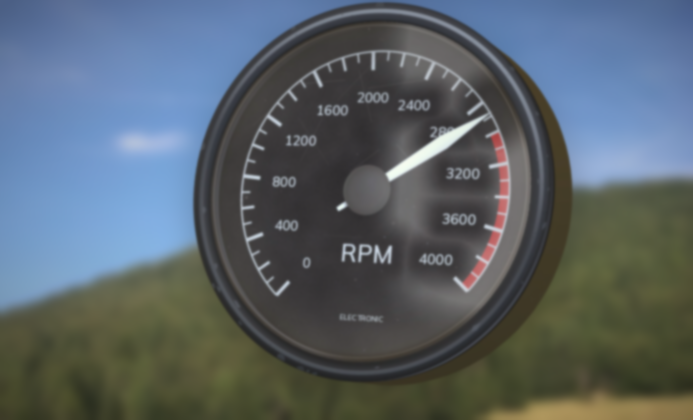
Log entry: 2900rpm
